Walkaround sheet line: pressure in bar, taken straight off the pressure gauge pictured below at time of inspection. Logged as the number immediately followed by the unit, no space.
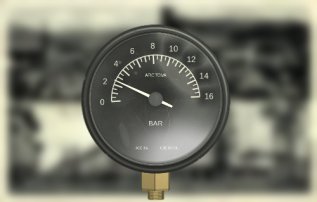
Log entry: 2.5bar
